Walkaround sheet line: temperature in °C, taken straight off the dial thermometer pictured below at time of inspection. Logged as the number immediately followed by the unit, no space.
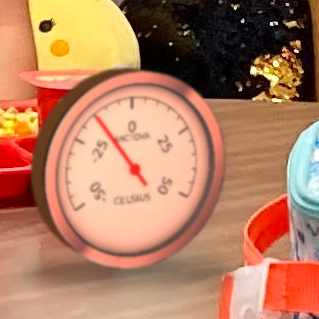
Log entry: -15°C
